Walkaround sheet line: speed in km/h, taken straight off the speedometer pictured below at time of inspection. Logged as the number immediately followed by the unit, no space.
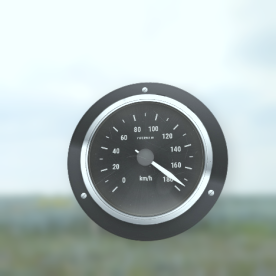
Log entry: 175km/h
